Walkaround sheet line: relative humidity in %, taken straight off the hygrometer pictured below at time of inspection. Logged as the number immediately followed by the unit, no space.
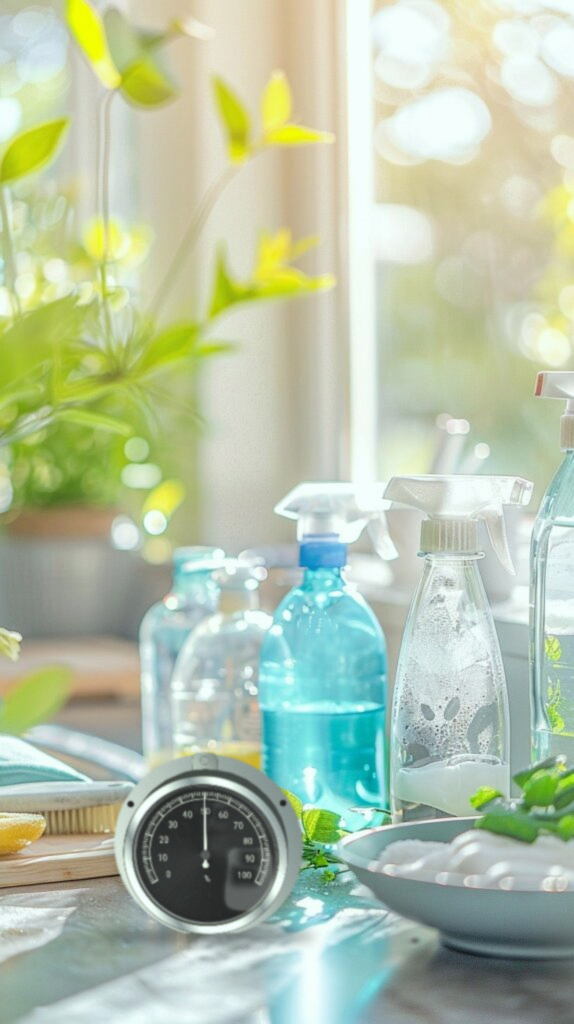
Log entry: 50%
